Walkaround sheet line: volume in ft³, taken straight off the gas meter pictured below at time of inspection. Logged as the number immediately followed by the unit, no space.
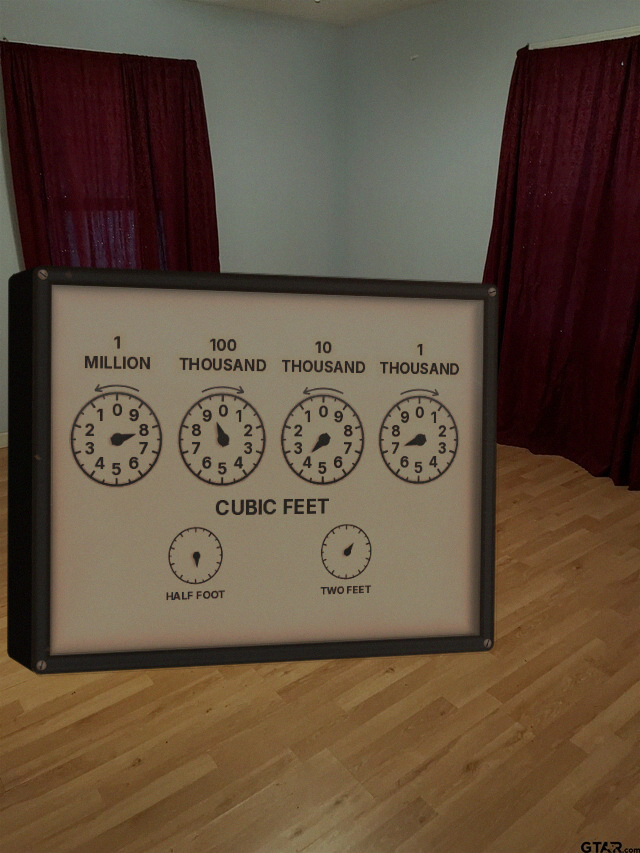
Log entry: 793700ft³
